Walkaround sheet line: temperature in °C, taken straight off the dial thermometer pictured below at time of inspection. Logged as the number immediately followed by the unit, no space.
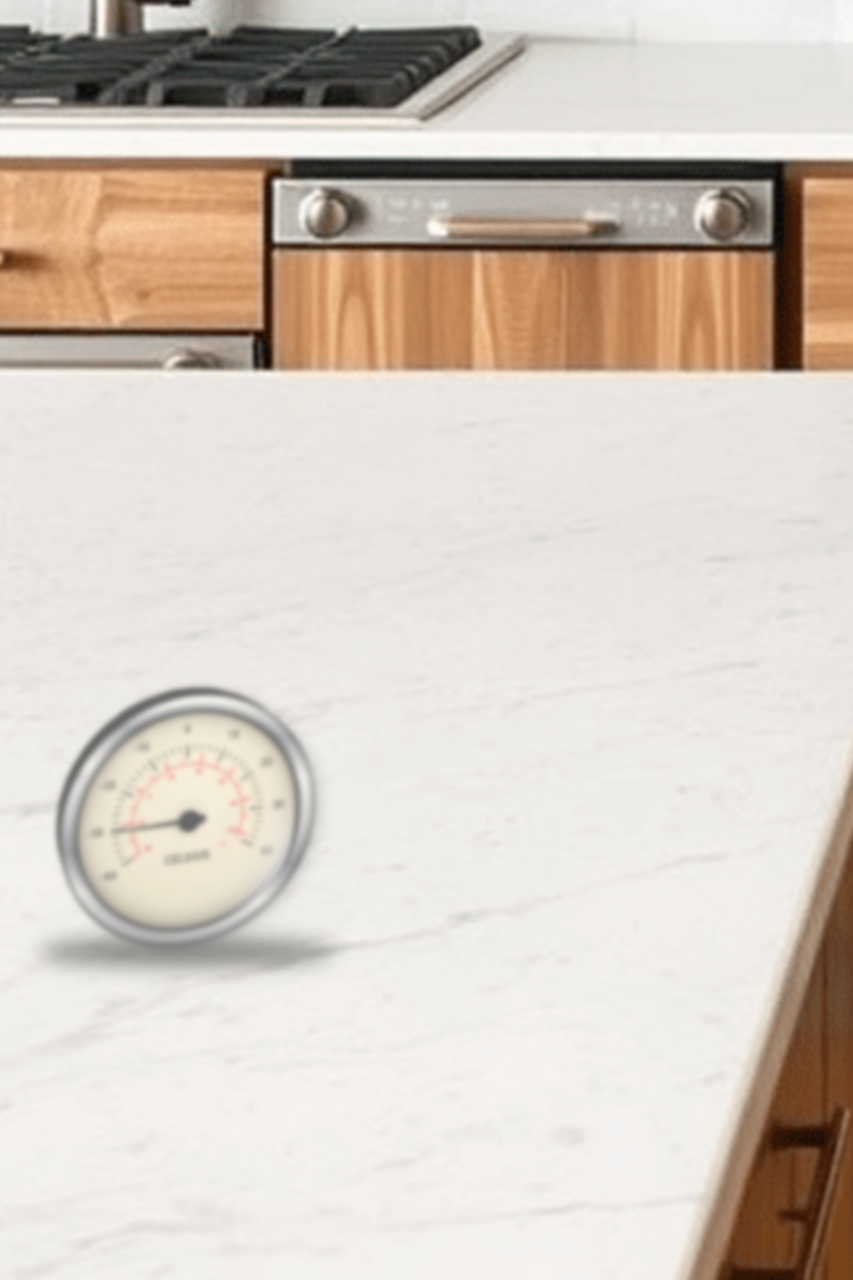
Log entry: -30°C
